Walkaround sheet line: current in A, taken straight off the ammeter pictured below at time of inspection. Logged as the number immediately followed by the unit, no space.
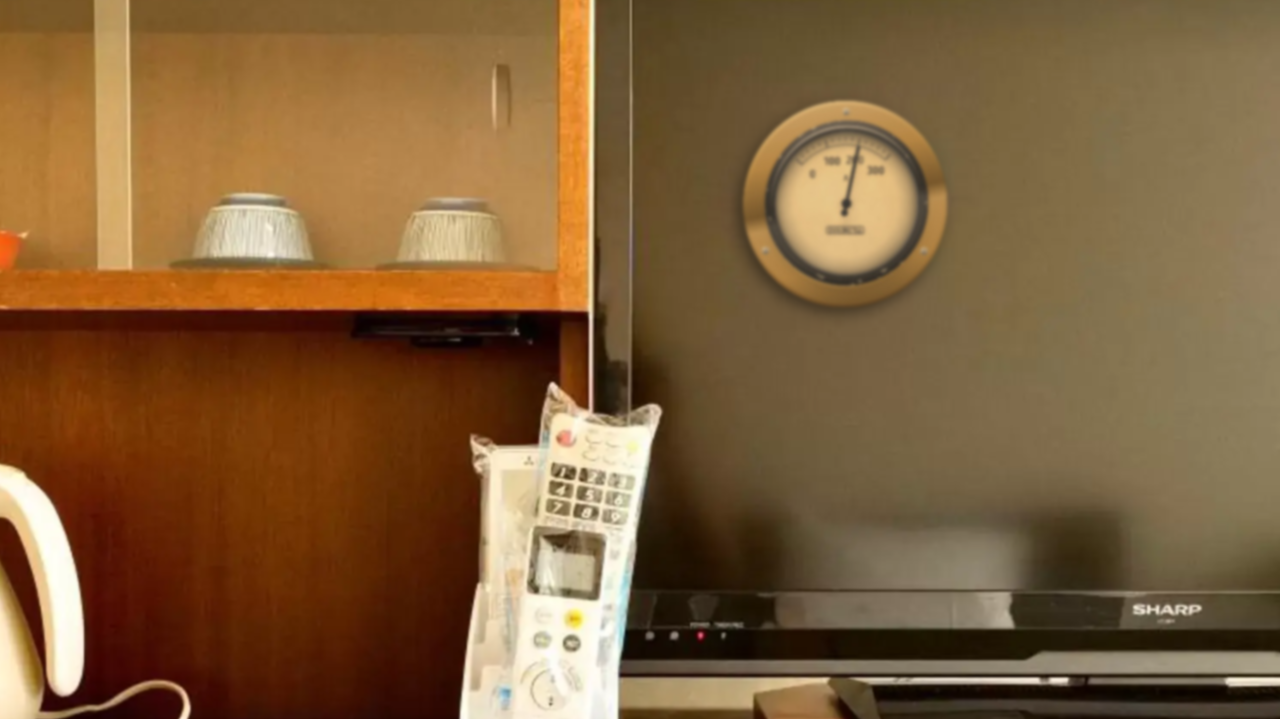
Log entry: 200A
